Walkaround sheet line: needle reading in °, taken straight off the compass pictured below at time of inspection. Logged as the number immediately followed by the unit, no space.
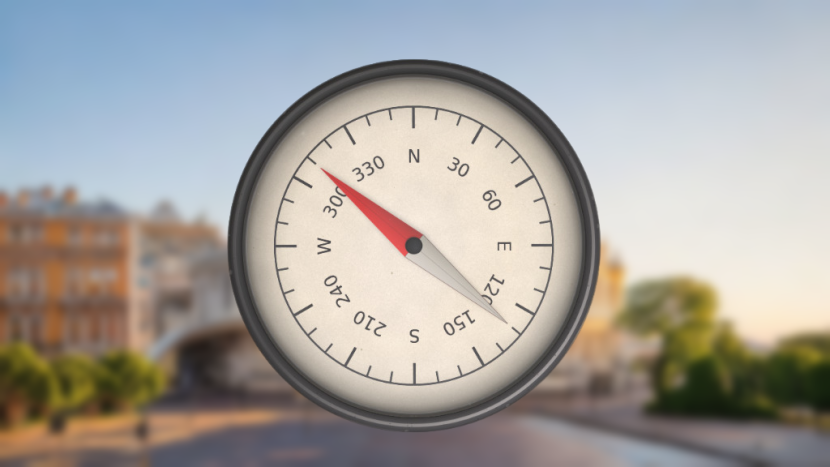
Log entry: 310°
